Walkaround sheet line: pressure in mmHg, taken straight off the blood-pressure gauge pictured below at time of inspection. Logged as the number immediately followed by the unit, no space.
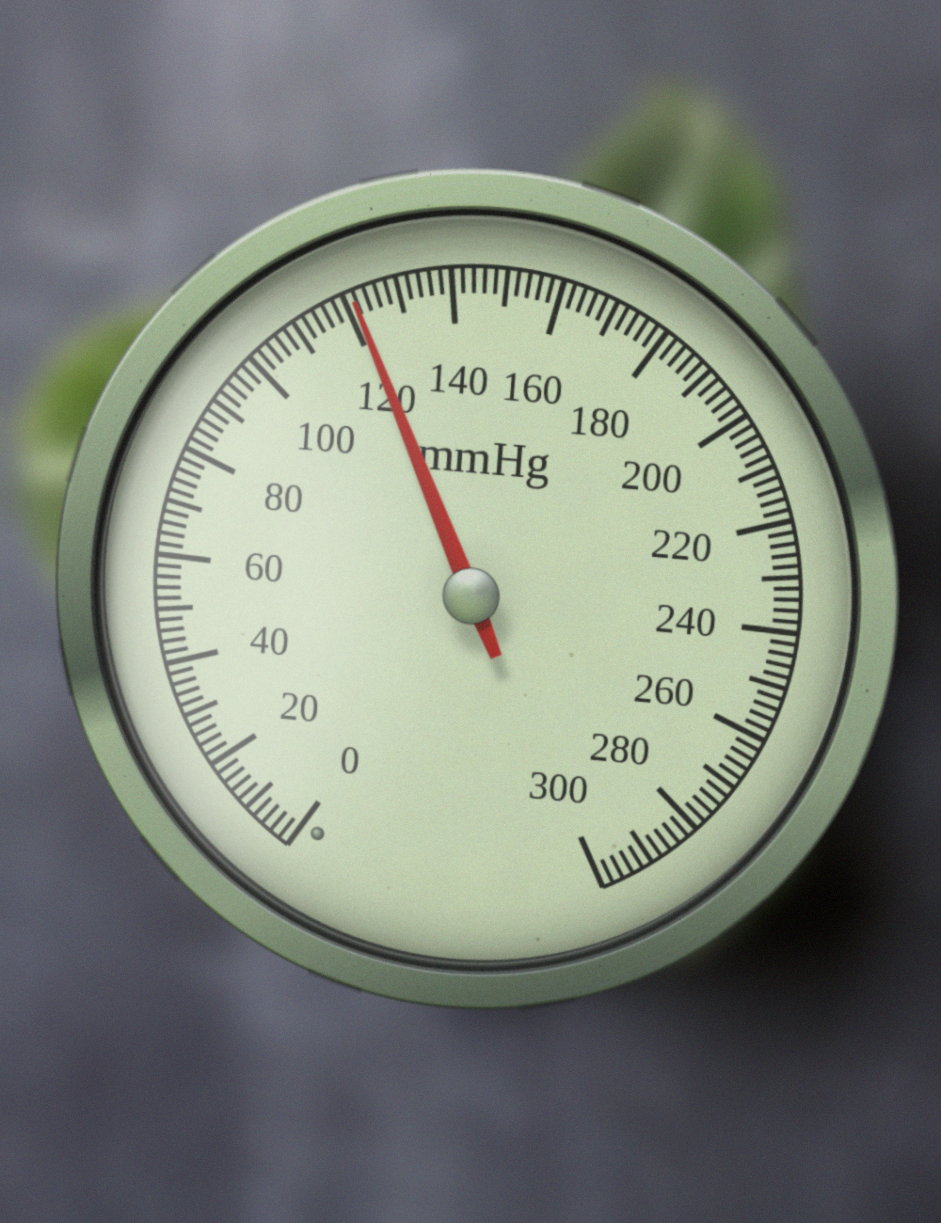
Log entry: 122mmHg
